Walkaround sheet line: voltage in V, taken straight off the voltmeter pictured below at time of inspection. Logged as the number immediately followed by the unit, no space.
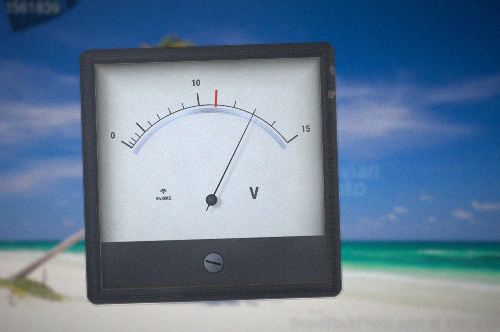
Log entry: 13V
